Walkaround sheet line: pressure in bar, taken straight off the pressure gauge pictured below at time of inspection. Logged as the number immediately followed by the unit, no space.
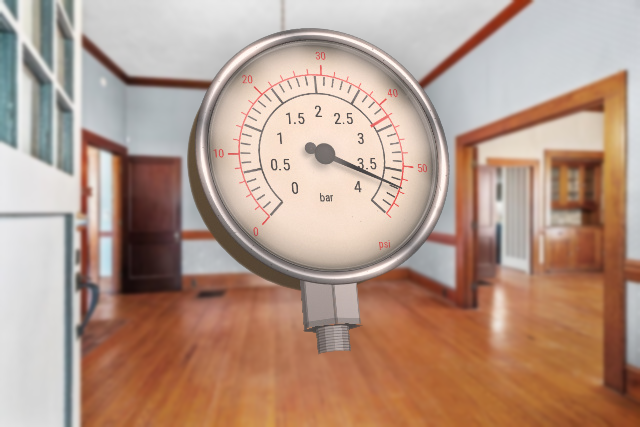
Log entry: 3.7bar
